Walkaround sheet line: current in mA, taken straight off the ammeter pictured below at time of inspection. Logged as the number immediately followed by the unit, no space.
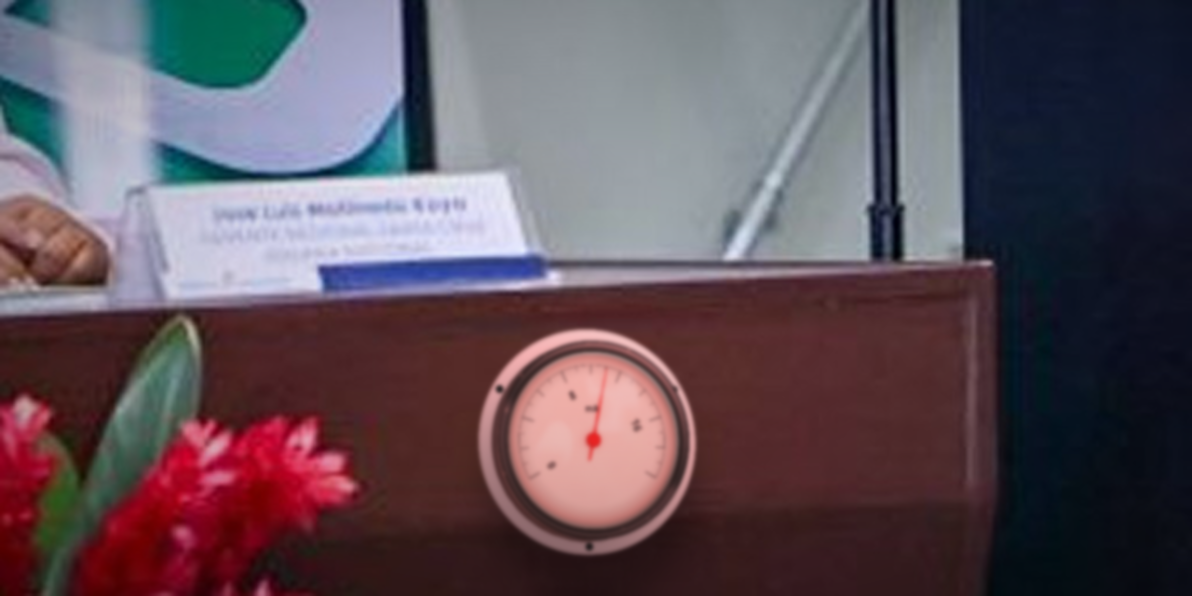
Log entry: 11mA
